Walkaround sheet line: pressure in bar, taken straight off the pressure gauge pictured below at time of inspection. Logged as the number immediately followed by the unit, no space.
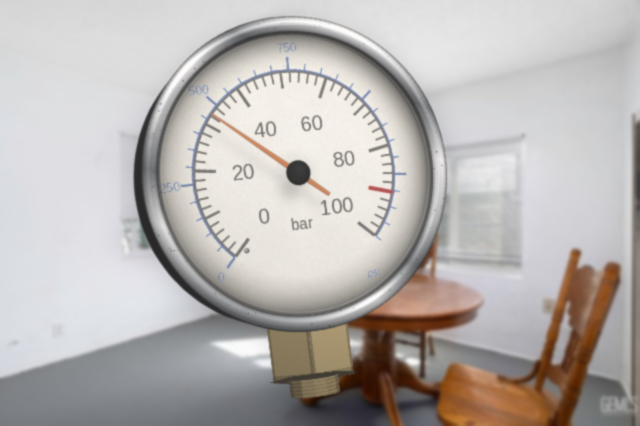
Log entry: 32bar
